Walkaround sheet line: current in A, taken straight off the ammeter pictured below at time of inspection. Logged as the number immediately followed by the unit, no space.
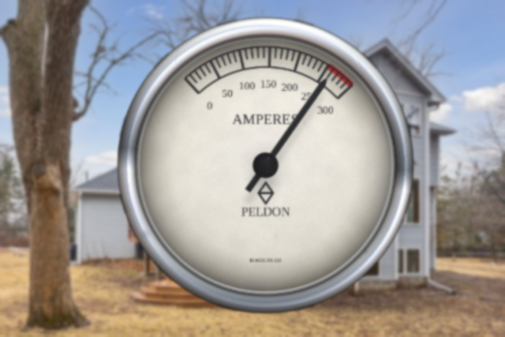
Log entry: 260A
